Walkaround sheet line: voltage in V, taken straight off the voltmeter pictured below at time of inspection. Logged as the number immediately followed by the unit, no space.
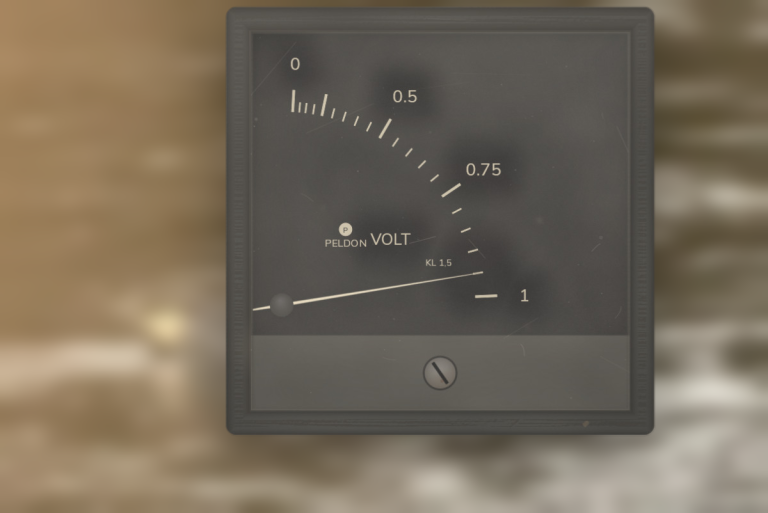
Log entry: 0.95V
